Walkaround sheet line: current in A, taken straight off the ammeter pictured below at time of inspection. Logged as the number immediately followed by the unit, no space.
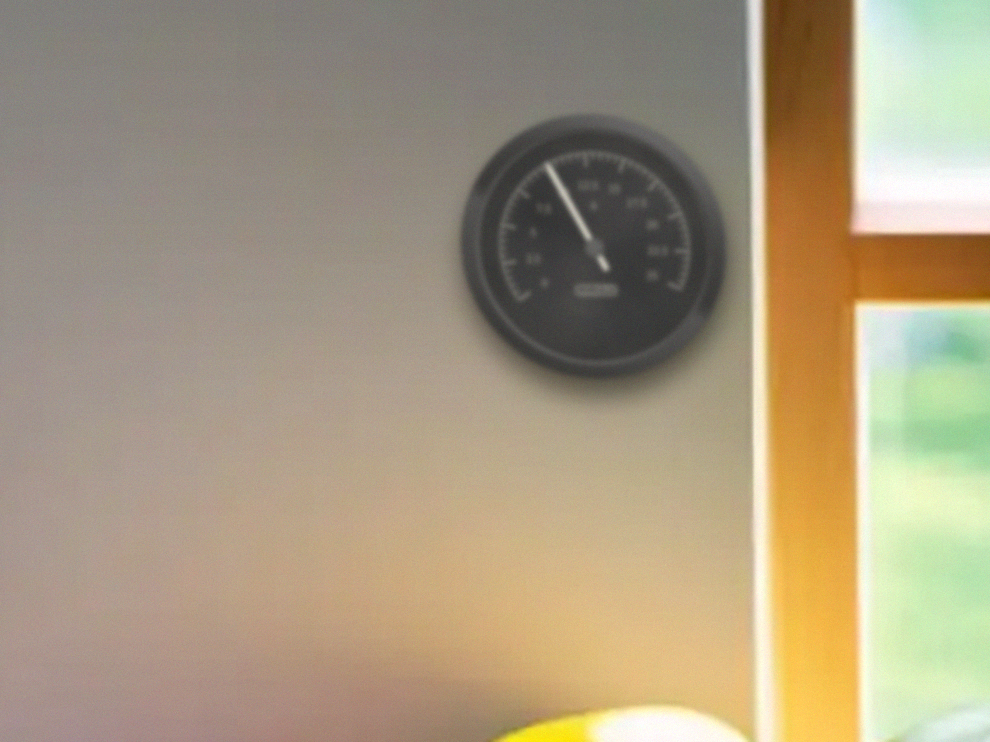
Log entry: 10A
